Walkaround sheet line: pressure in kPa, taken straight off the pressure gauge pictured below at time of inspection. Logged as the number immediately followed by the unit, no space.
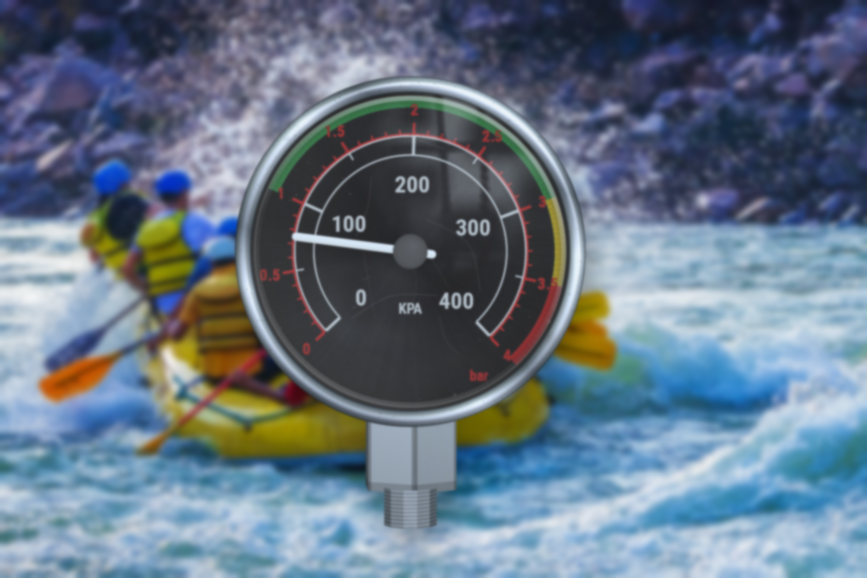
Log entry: 75kPa
